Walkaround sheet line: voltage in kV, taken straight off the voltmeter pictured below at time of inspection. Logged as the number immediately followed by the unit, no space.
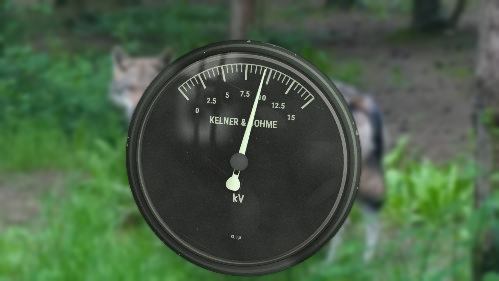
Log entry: 9.5kV
